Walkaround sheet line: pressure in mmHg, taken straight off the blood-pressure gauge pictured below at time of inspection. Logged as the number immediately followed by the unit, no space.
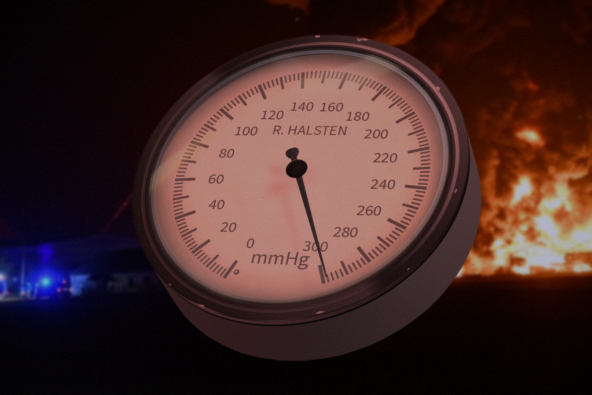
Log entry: 298mmHg
